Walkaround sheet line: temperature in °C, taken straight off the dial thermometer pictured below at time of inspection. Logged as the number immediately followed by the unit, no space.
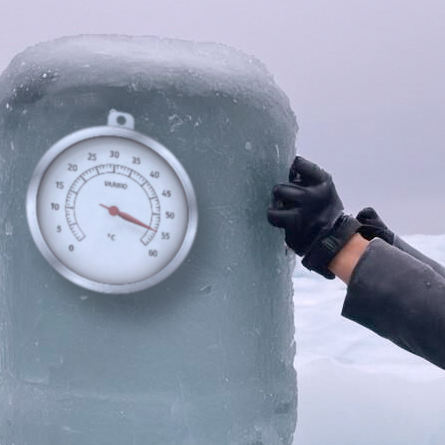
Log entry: 55°C
